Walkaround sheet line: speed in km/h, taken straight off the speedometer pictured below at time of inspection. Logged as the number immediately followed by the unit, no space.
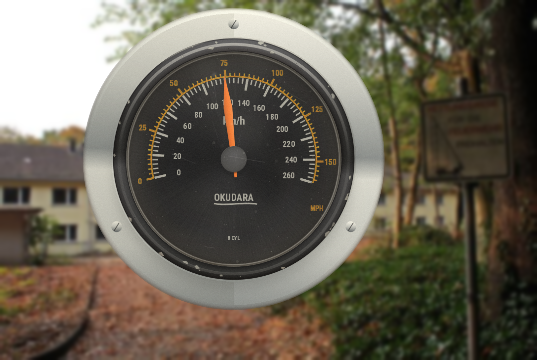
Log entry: 120km/h
